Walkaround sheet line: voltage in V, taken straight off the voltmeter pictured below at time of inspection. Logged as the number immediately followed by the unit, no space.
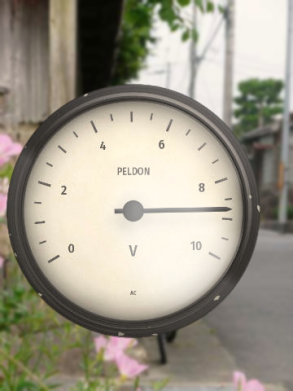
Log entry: 8.75V
